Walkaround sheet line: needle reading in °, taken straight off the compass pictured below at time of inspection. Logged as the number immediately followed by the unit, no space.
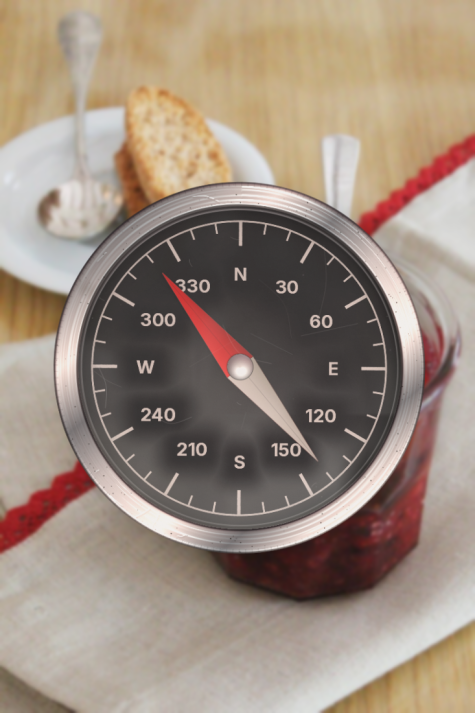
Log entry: 320°
